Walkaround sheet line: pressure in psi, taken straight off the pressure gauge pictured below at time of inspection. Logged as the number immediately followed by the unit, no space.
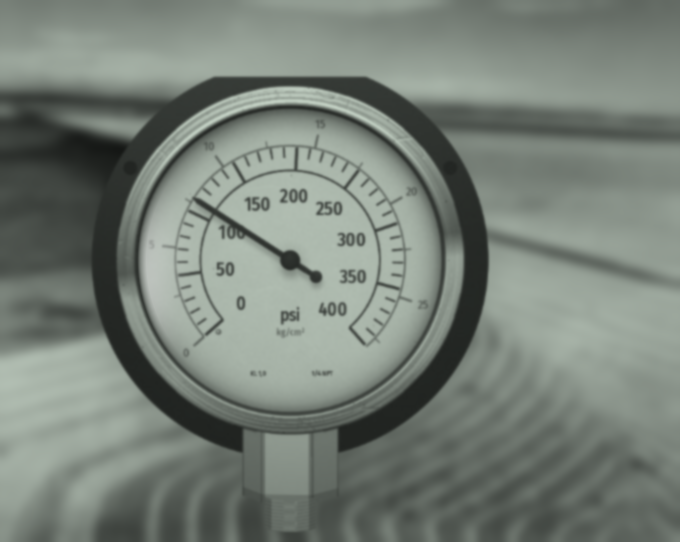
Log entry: 110psi
